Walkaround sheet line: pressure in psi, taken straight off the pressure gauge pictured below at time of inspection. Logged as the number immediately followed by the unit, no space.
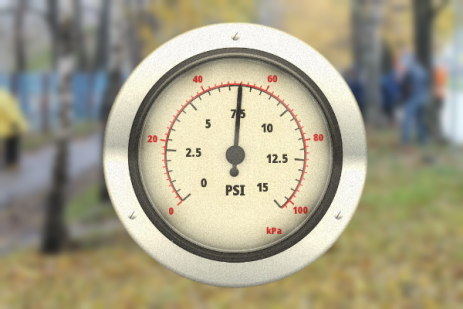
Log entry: 7.5psi
